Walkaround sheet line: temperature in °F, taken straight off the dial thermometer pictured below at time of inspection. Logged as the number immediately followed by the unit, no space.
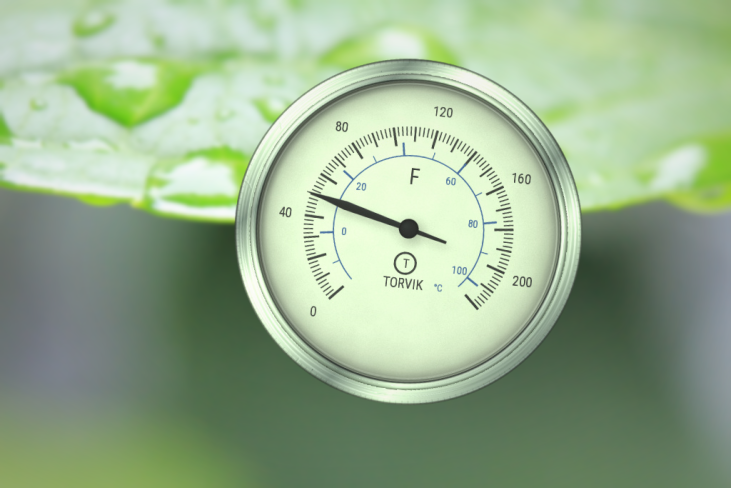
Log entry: 50°F
